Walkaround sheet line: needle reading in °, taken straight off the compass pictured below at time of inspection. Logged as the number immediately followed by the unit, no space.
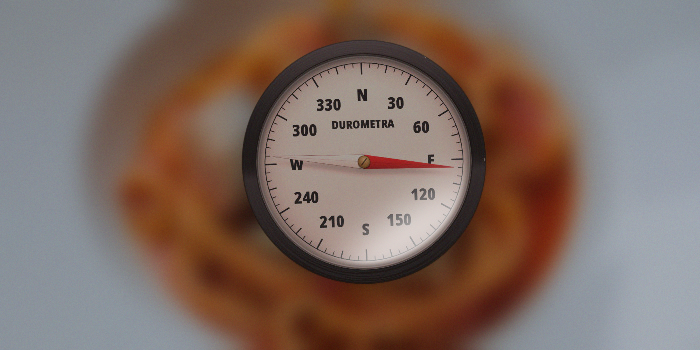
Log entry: 95°
